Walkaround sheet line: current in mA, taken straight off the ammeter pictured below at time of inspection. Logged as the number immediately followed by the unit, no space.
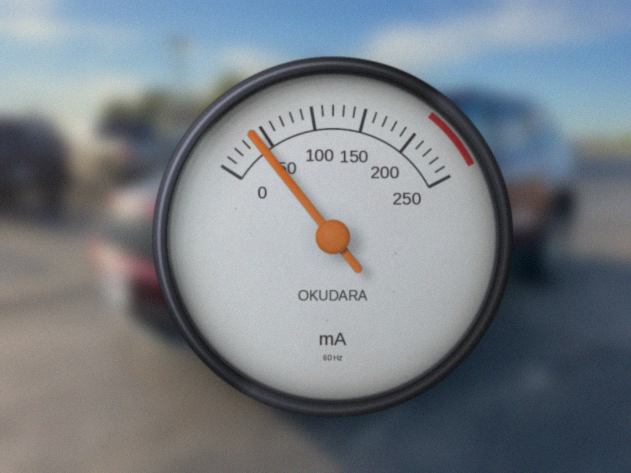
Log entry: 40mA
